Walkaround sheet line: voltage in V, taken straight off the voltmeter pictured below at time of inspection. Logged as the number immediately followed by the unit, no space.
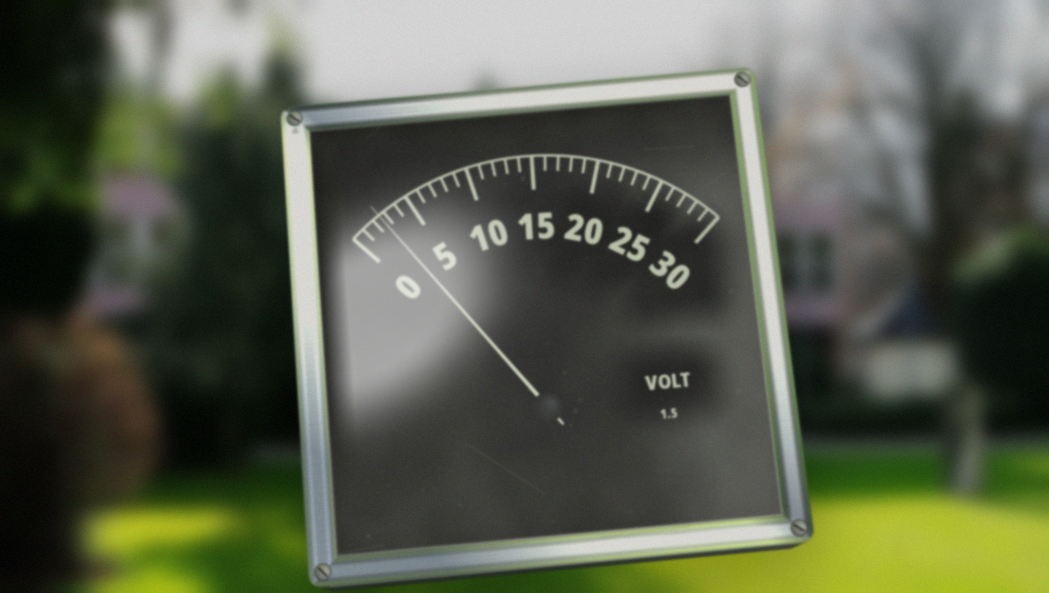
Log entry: 2.5V
